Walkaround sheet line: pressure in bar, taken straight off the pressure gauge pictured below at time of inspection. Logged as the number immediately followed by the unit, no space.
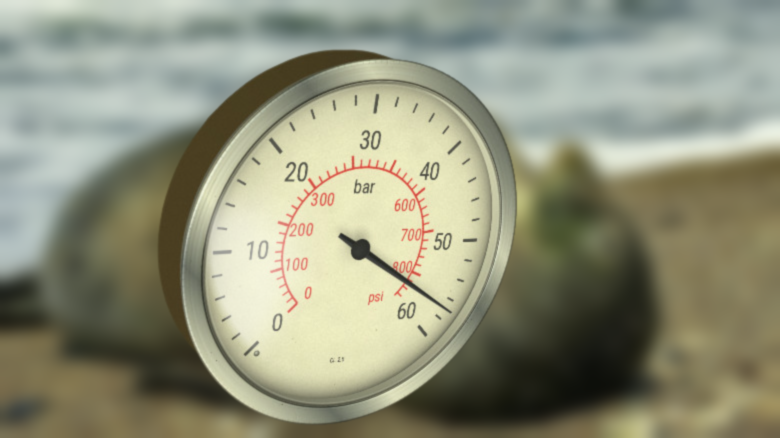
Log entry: 57bar
